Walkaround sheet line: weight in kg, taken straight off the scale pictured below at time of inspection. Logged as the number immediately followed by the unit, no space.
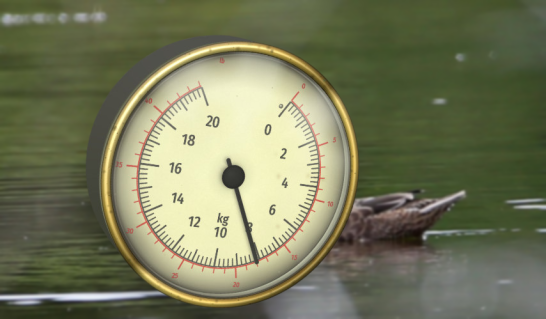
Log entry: 8.2kg
